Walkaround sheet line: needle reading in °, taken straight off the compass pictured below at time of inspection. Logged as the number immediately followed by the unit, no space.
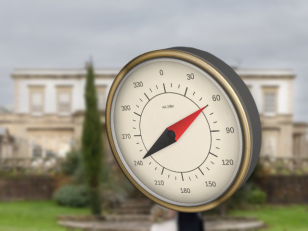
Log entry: 60°
